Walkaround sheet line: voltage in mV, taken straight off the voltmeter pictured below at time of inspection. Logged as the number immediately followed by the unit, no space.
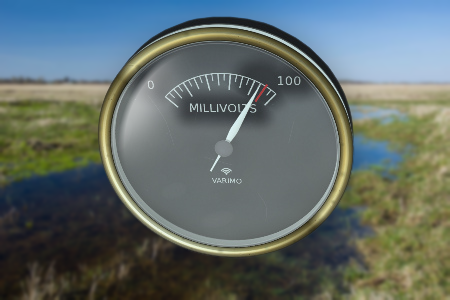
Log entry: 85mV
